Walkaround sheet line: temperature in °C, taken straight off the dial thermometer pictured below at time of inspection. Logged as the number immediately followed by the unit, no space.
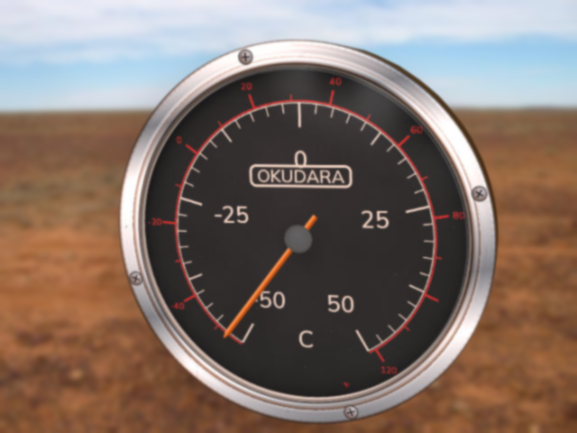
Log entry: -47.5°C
